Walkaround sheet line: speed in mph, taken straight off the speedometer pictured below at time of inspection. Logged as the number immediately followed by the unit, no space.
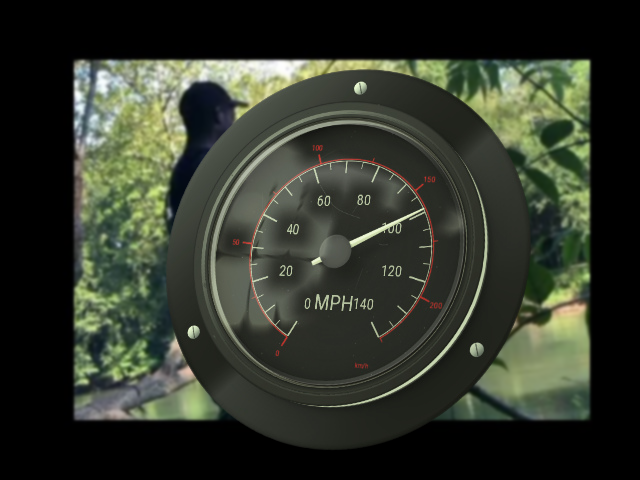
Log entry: 100mph
